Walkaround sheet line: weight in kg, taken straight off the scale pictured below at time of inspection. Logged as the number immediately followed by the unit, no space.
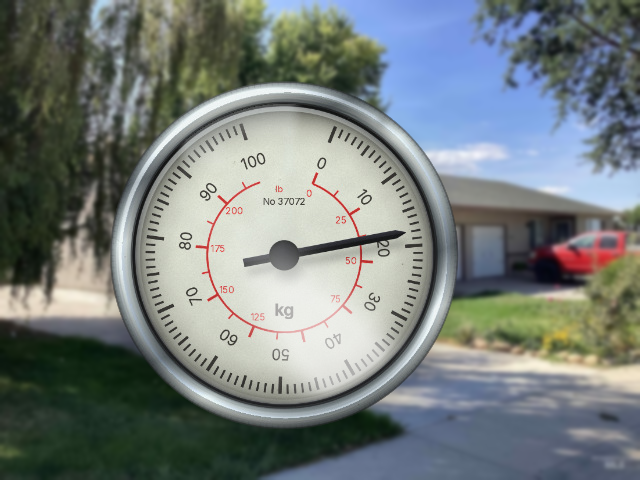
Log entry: 18kg
